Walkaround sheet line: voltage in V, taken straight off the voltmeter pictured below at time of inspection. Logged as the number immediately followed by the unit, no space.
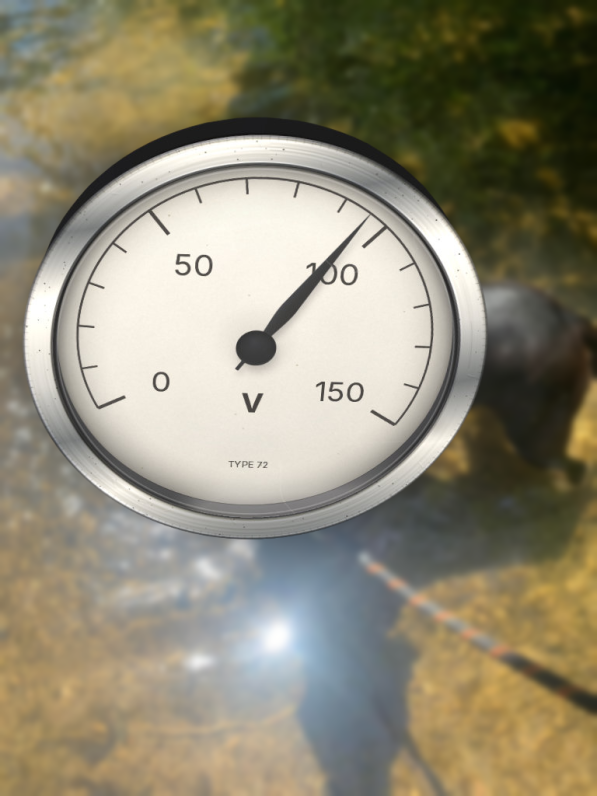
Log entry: 95V
